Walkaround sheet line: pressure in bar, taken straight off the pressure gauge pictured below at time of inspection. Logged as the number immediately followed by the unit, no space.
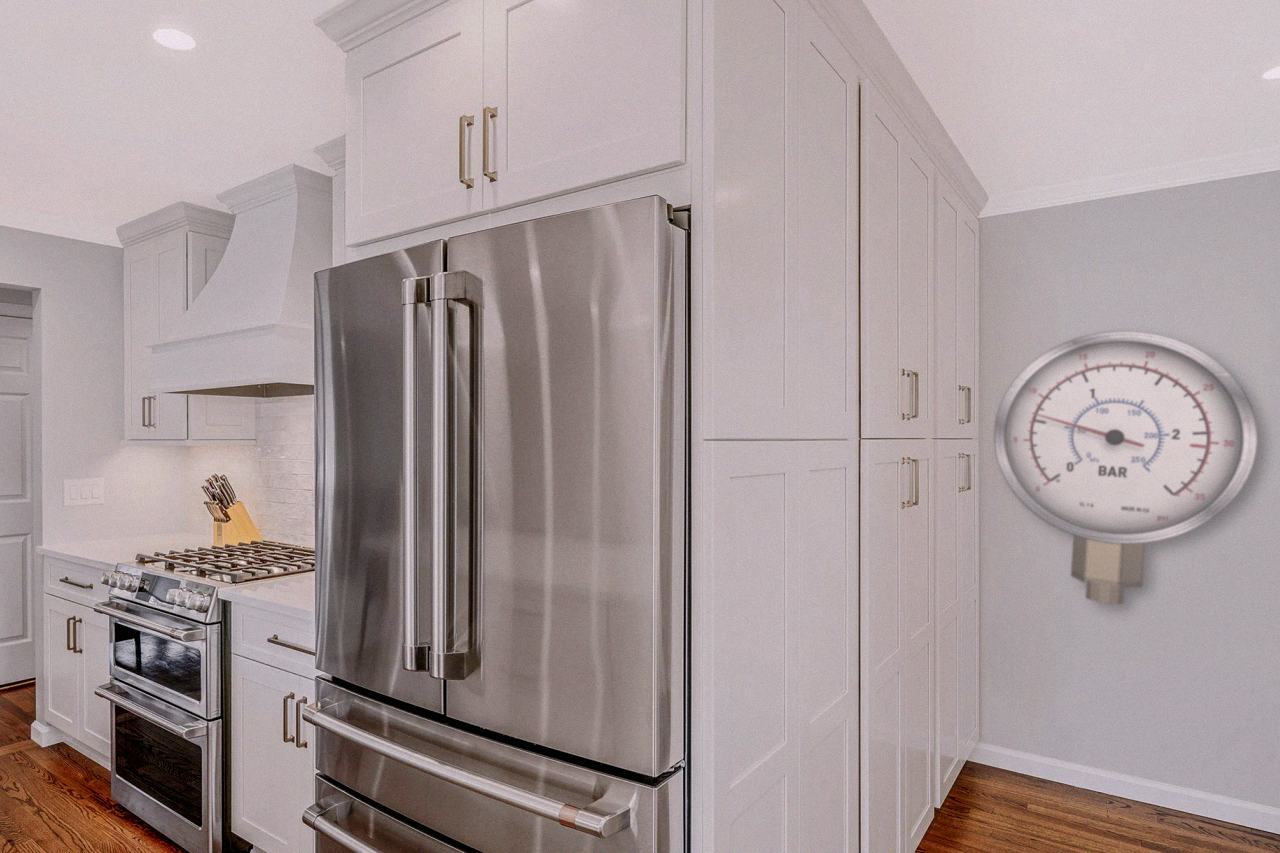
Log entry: 0.55bar
